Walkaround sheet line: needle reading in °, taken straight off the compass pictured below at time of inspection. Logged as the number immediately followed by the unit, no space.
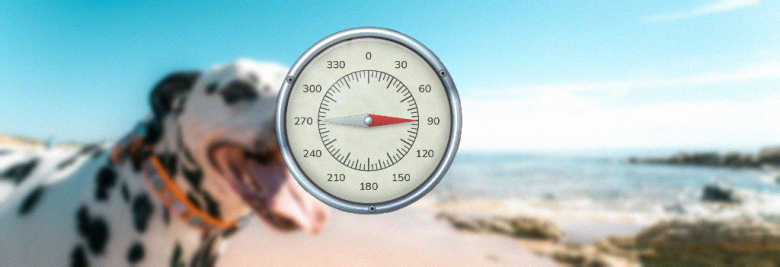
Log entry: 90°
